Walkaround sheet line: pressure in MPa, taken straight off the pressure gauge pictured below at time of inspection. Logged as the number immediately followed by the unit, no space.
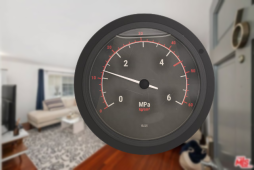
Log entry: 1.25MPa
